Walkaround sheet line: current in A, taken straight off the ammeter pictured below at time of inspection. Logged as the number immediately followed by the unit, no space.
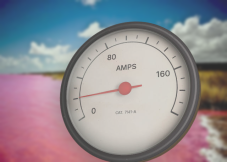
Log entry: 20A
